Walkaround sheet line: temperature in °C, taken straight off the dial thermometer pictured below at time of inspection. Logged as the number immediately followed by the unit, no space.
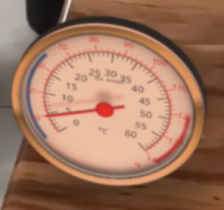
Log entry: 5°C
